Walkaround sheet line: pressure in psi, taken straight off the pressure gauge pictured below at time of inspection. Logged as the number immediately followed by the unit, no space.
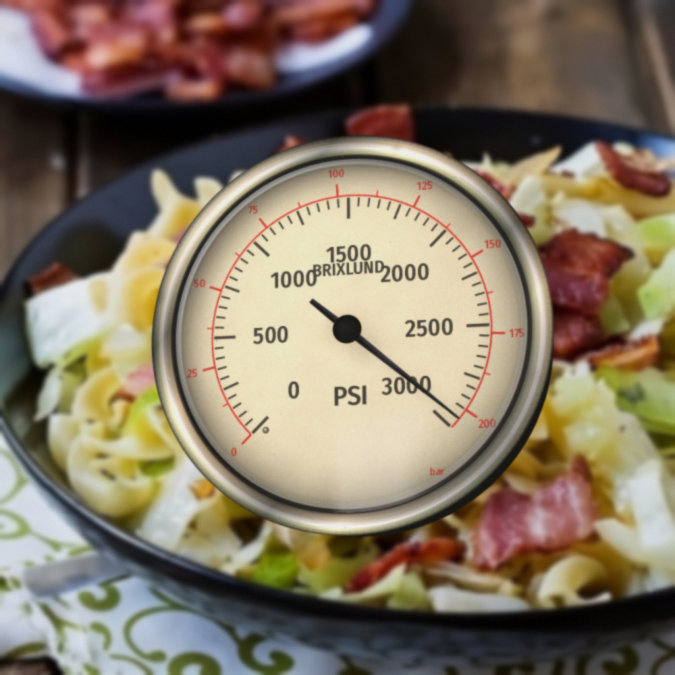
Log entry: 2950psi
